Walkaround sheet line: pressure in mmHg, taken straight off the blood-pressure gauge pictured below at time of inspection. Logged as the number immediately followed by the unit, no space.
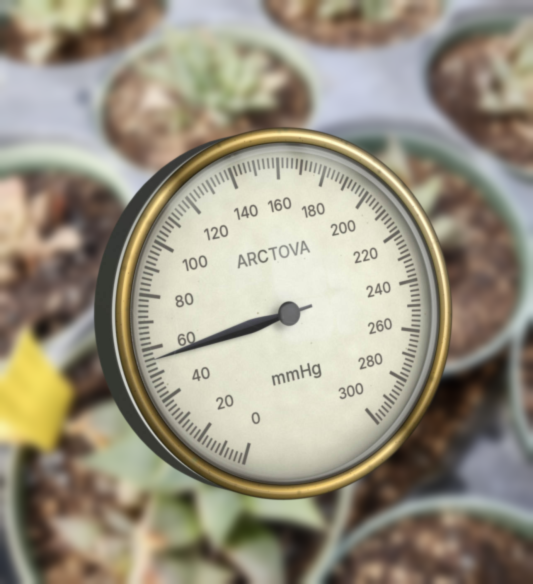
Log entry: 56mmHg
